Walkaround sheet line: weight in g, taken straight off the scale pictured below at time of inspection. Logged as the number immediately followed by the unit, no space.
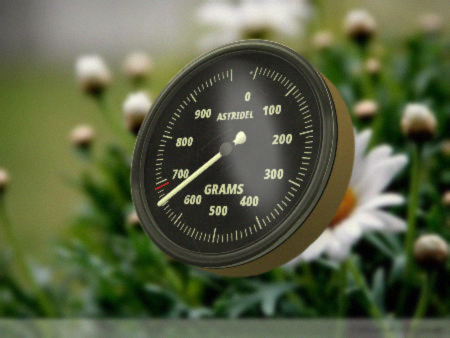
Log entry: 650g
